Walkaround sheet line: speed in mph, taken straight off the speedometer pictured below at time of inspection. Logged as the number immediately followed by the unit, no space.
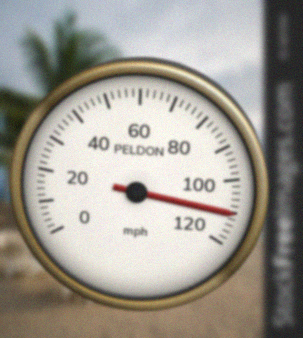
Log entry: 110mph
